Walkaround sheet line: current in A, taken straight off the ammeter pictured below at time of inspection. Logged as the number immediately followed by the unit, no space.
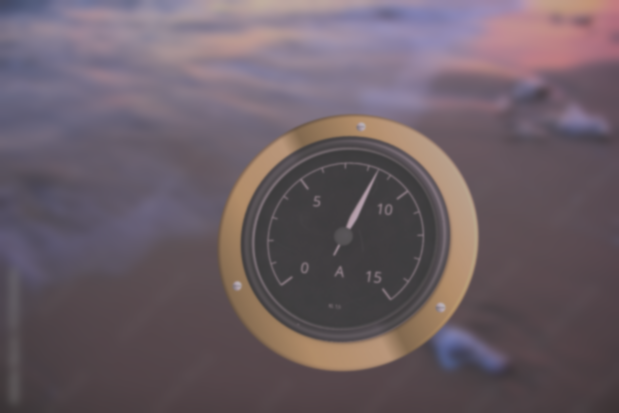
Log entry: 8.5A
